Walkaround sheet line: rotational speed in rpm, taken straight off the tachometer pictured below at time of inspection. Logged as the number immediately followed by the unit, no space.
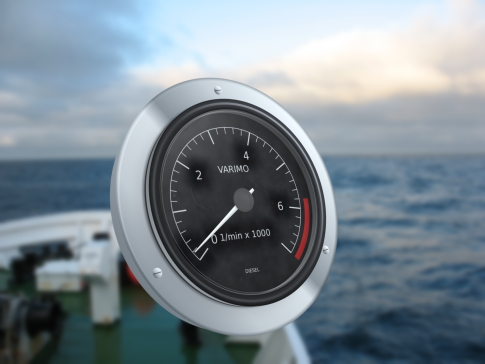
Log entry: 200rpm
